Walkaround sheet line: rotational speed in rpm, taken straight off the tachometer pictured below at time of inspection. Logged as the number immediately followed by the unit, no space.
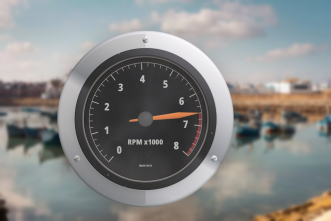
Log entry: 6600rpm
